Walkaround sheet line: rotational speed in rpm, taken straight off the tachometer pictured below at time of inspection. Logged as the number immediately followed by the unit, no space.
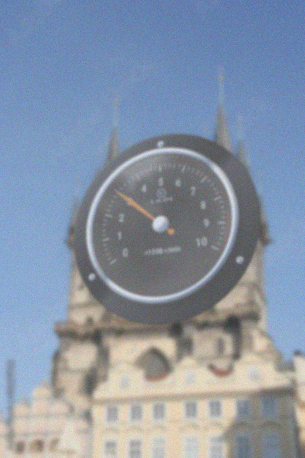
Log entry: 3000rpm
